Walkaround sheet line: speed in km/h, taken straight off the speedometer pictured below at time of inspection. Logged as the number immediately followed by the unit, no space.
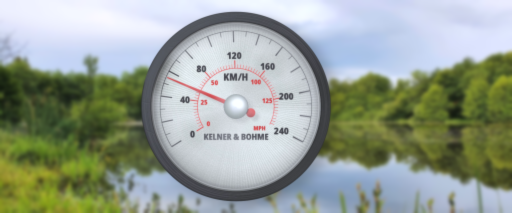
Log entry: 55km/h
